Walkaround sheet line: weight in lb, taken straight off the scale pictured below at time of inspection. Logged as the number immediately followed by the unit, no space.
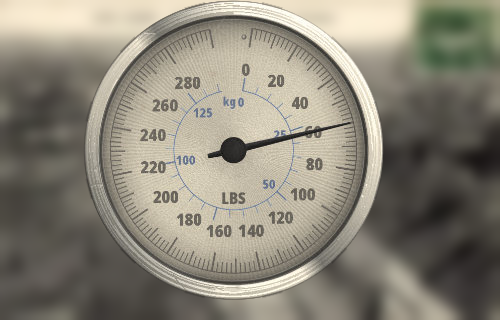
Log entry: 60lb
